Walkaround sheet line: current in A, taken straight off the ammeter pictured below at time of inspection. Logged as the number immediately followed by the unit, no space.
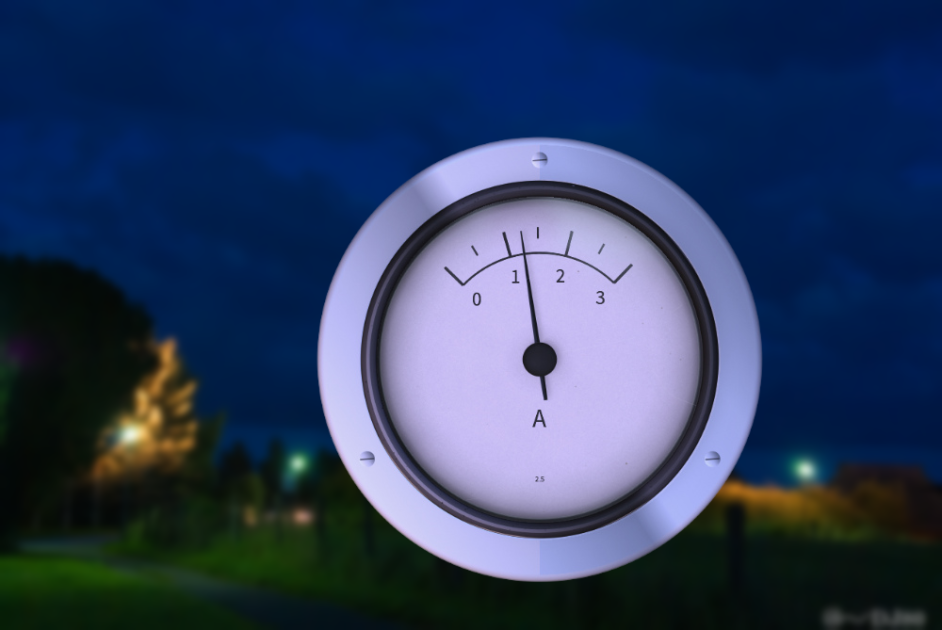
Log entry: 1.25A
